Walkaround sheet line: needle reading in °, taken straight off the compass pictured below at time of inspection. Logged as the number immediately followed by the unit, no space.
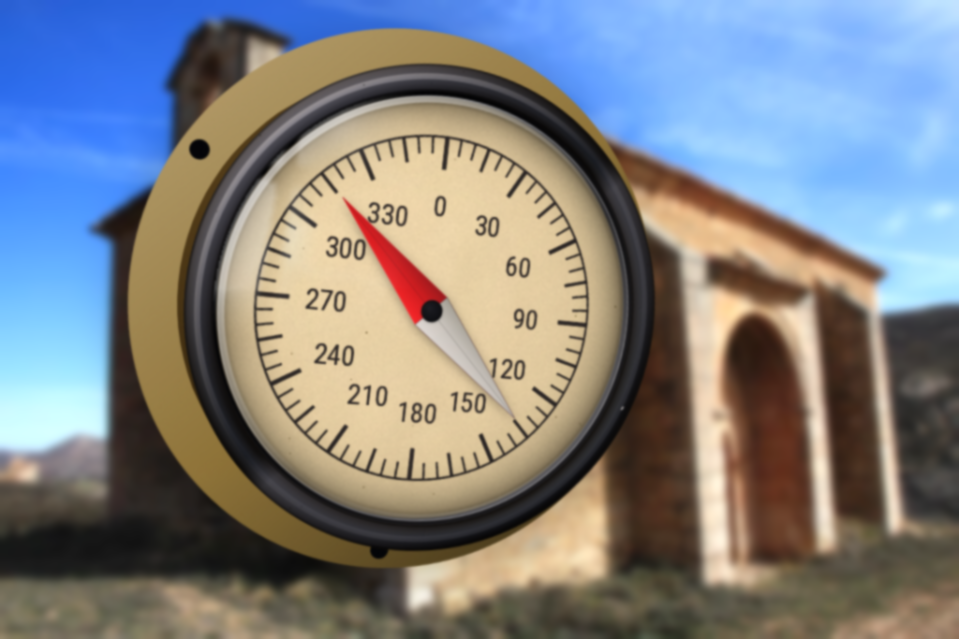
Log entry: 315°
